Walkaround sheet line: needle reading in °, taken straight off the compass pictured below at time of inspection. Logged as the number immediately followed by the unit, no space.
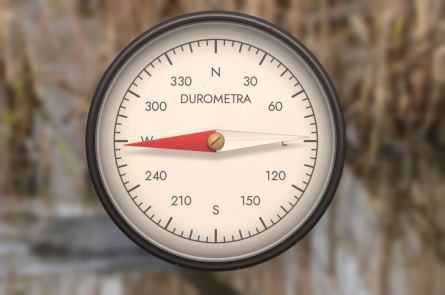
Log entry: 267.5°
